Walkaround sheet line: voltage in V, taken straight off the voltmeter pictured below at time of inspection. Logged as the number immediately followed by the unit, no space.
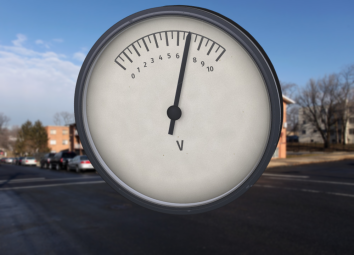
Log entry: 7V
